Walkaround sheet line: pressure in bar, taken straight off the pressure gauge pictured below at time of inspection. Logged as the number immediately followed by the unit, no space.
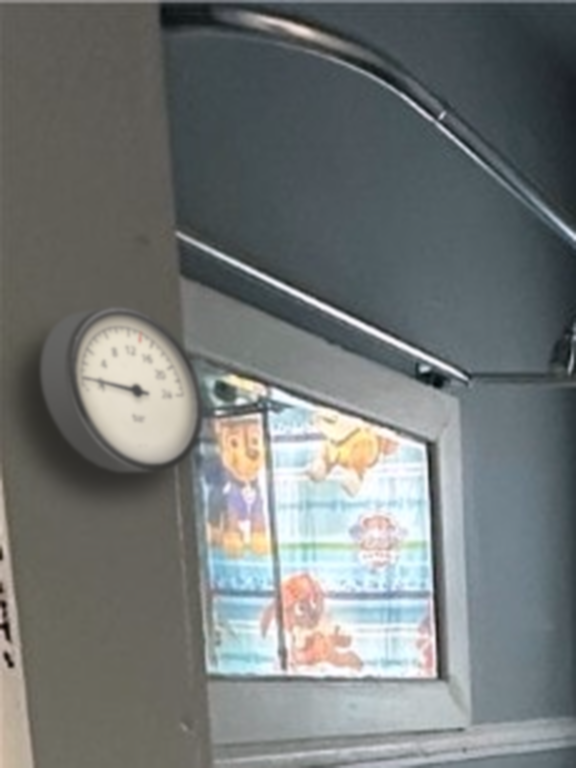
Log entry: 0bar
